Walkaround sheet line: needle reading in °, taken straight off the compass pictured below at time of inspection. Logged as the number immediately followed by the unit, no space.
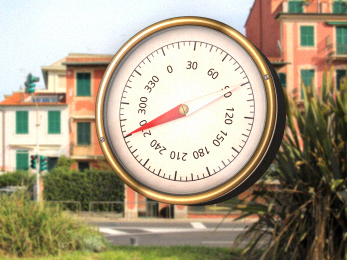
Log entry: 270°
